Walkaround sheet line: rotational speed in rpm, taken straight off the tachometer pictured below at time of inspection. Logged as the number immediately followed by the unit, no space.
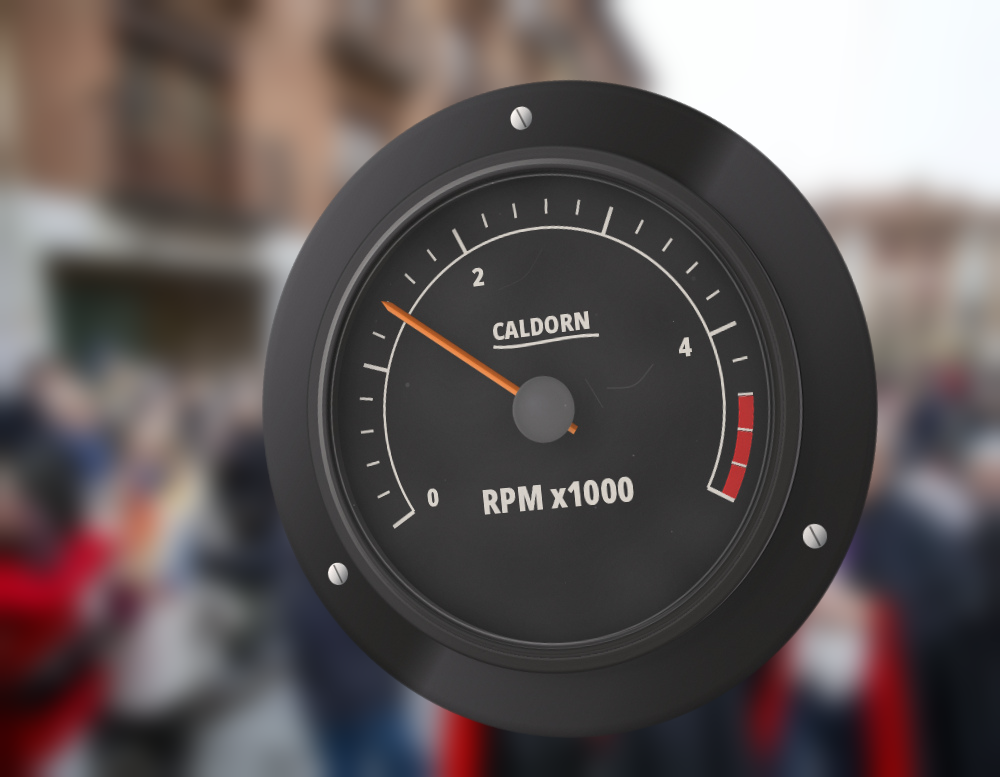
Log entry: 1400rpm
